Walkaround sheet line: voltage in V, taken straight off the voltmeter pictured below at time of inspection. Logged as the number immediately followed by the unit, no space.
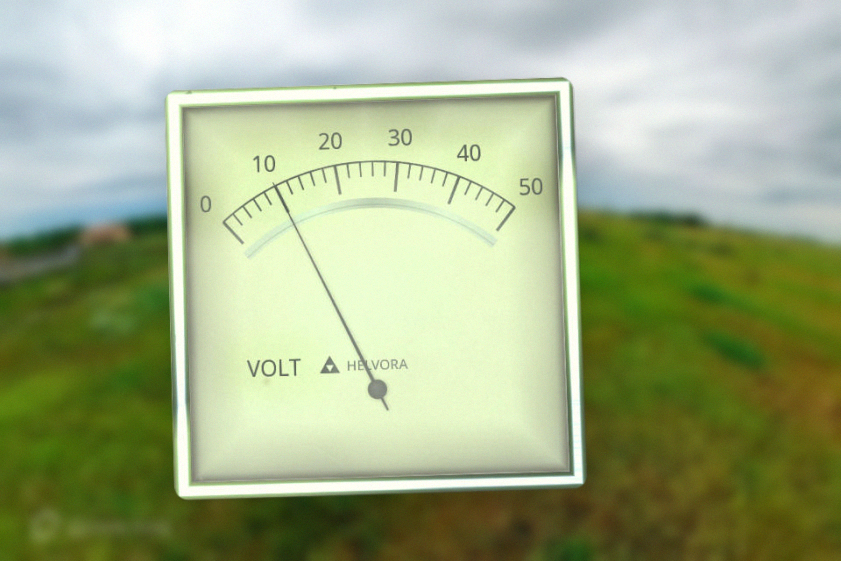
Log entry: 10V
